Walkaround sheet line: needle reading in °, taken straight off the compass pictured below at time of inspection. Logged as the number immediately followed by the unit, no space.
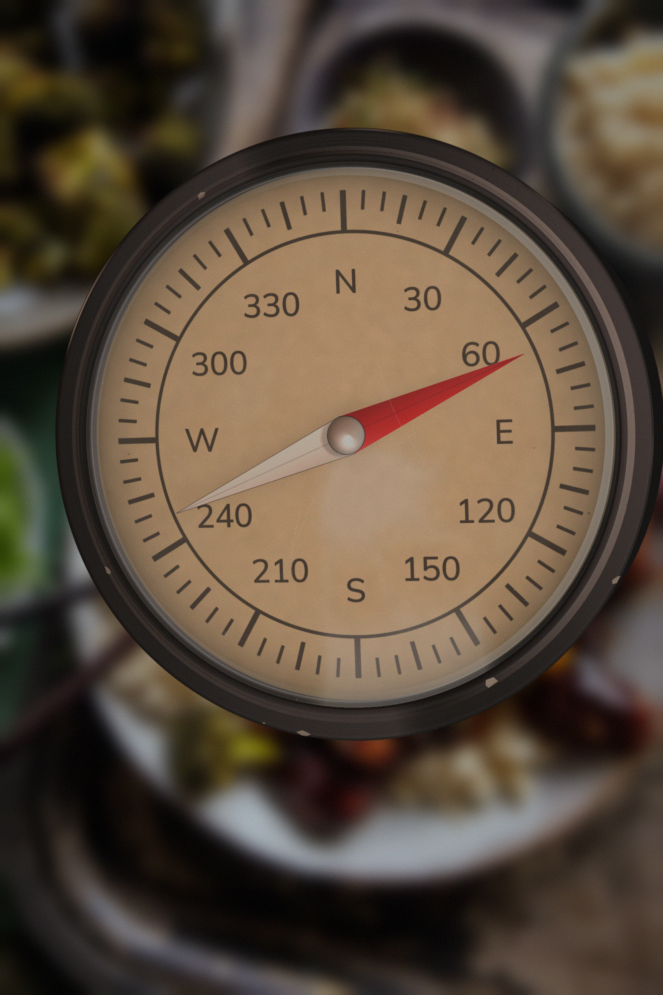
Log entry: 67.5°
